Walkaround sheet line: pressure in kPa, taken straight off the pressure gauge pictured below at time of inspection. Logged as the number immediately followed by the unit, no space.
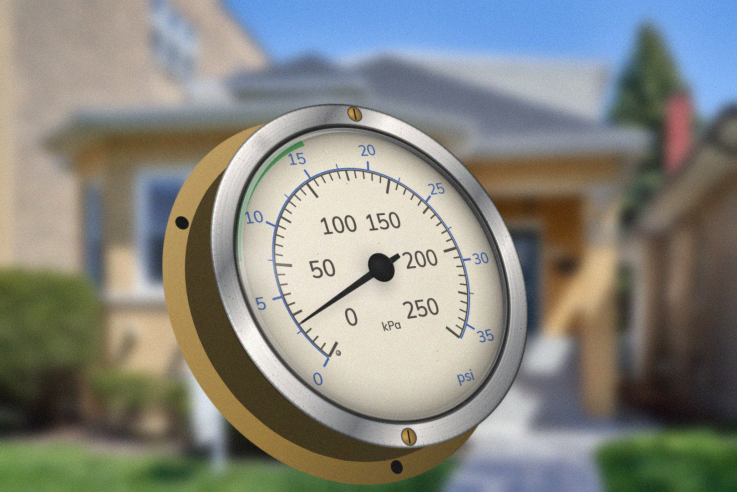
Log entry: 20kPa
